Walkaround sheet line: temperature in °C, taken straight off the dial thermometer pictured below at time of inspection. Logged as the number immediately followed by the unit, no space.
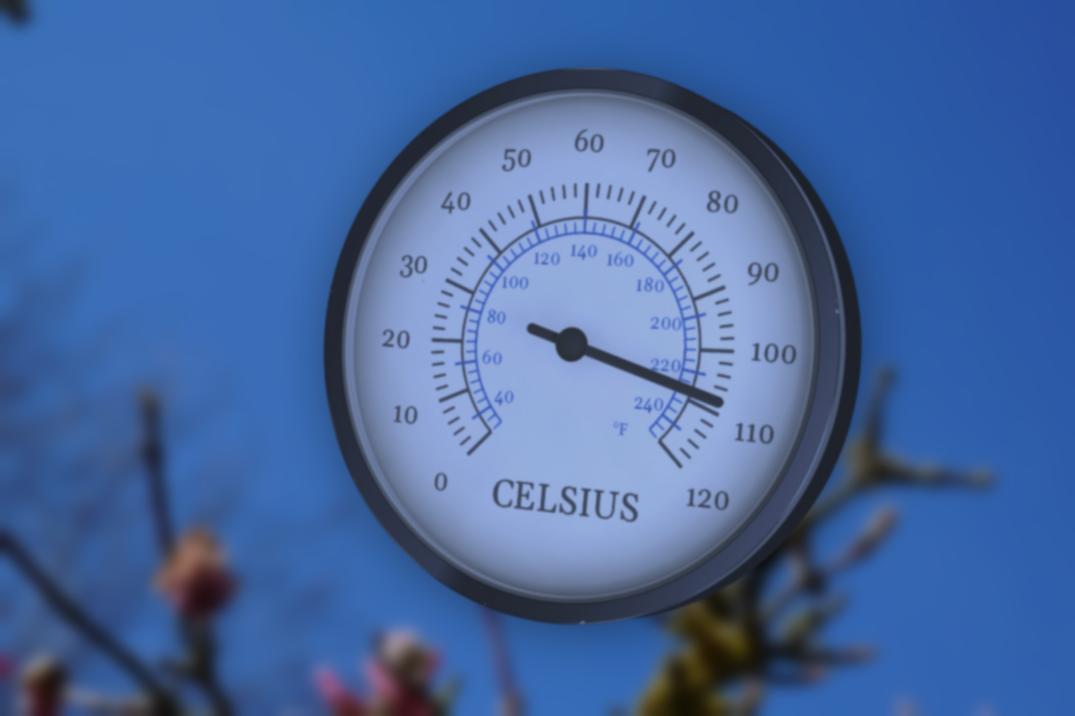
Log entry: 108°C
